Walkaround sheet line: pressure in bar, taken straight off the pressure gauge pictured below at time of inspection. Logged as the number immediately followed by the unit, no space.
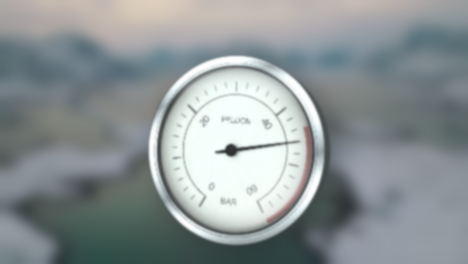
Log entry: 46bar
